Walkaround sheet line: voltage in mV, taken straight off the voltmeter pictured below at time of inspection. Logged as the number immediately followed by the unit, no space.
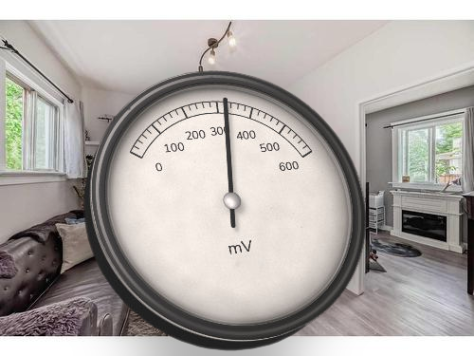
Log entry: 320mV
